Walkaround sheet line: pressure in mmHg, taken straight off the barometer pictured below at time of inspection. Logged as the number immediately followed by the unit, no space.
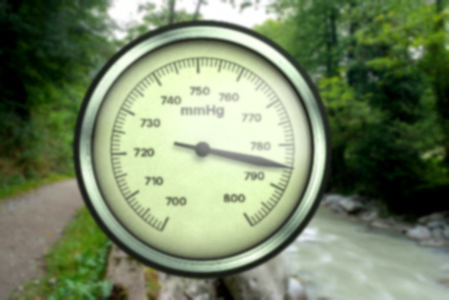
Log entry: 785mmHg
